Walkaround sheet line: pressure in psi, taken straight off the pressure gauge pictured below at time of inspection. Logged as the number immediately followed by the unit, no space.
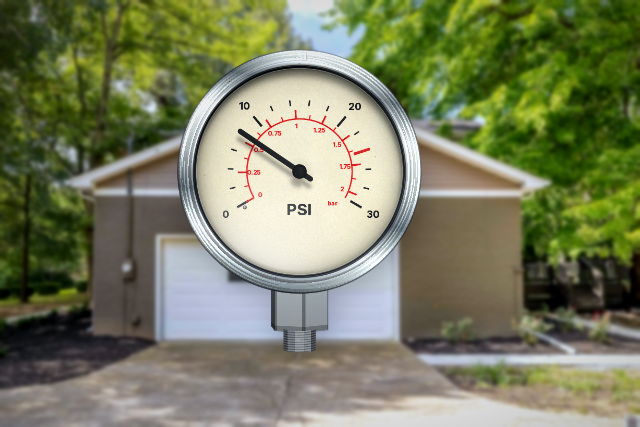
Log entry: 8psi
